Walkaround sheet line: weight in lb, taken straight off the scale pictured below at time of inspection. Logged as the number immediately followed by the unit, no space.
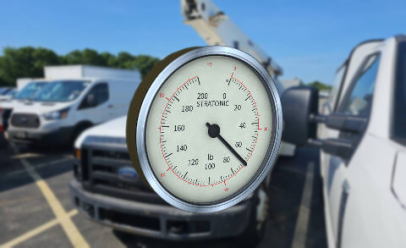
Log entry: 70lb
